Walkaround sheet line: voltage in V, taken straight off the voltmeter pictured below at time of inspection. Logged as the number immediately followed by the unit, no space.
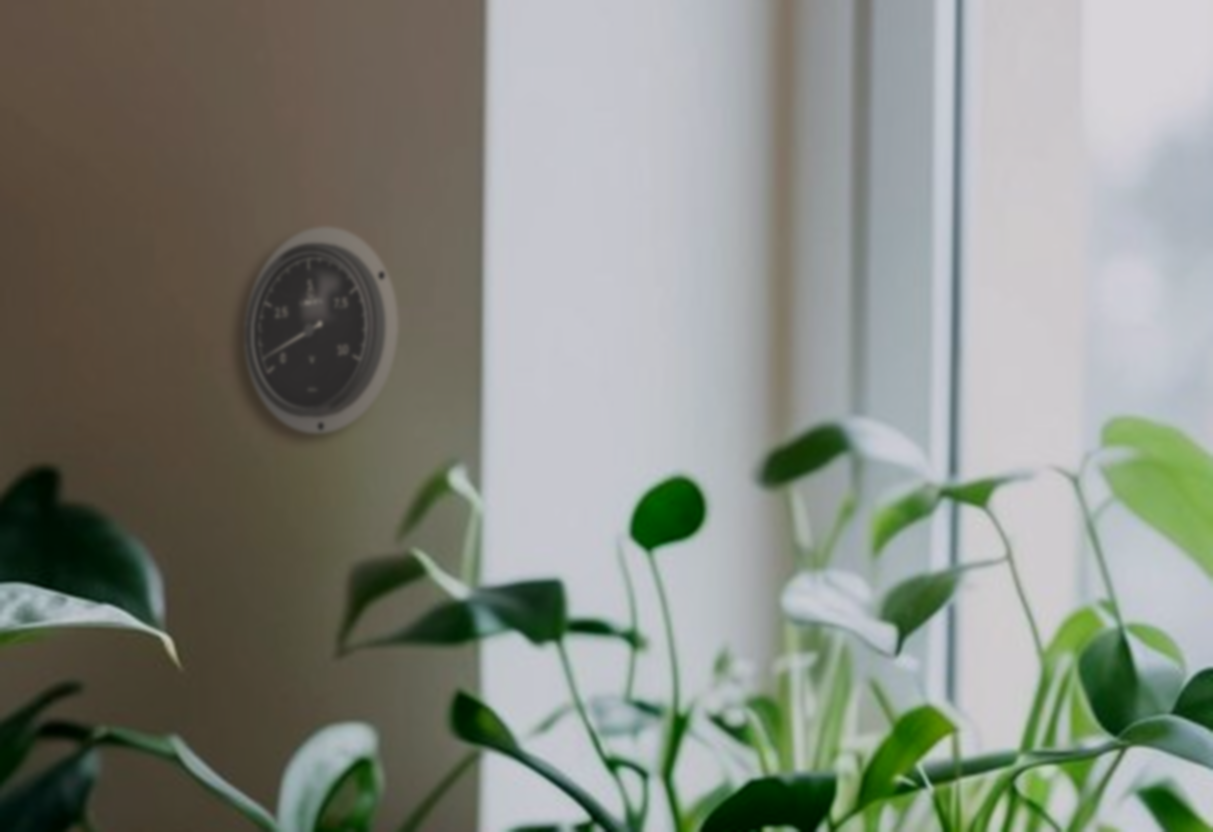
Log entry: 0.5V
